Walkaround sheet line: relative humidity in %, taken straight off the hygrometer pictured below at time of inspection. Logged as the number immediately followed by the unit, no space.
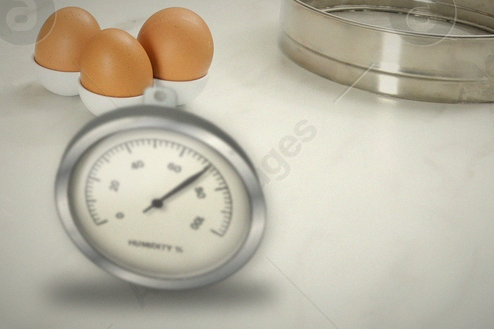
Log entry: 70%
